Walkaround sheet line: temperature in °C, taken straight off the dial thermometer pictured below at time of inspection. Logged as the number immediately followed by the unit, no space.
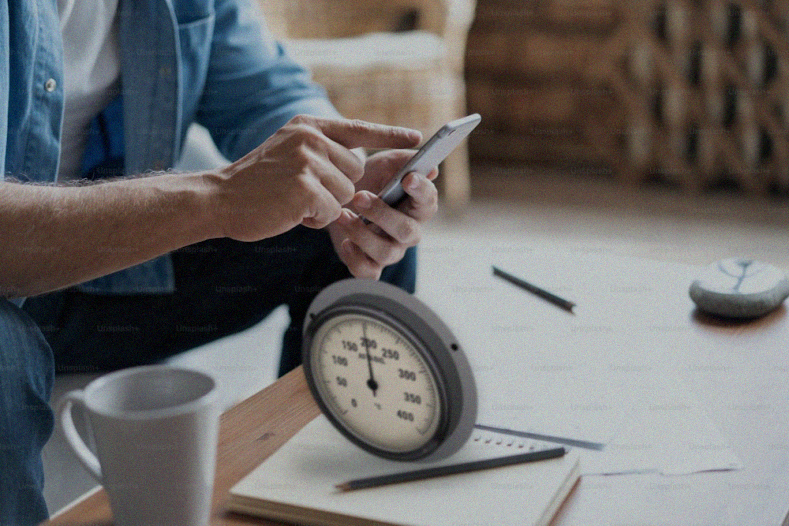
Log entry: 200°C
